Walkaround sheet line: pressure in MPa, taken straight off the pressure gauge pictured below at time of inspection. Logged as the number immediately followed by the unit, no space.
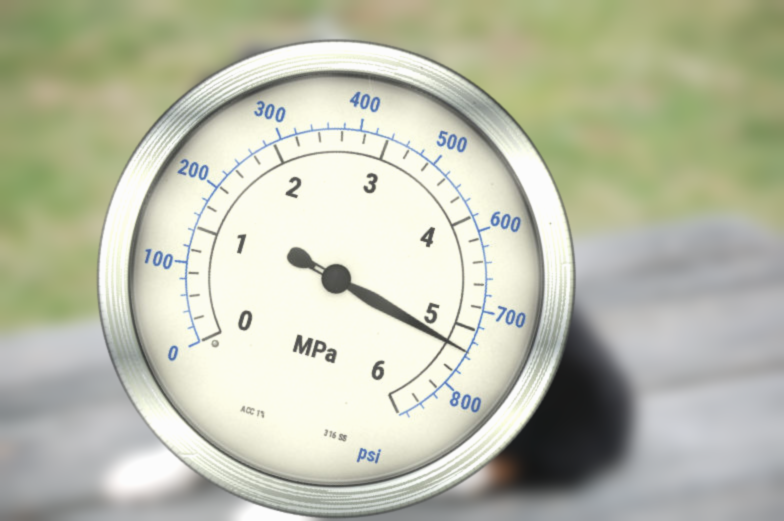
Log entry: 5.2MPa
